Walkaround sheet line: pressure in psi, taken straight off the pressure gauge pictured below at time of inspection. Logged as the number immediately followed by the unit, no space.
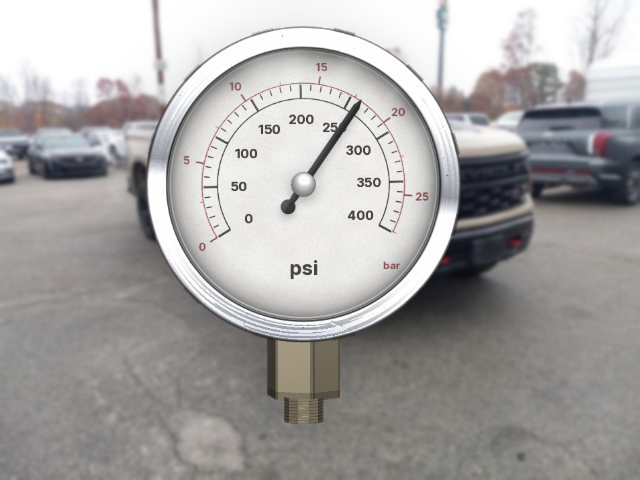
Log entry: 260psi
